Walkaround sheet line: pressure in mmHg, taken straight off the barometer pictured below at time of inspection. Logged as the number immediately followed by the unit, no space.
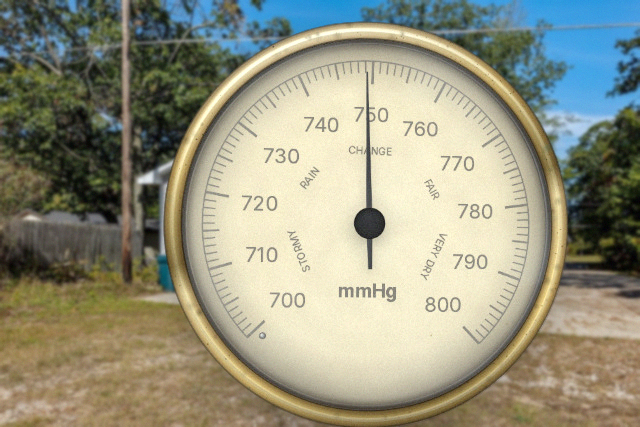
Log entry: 749mmHg
